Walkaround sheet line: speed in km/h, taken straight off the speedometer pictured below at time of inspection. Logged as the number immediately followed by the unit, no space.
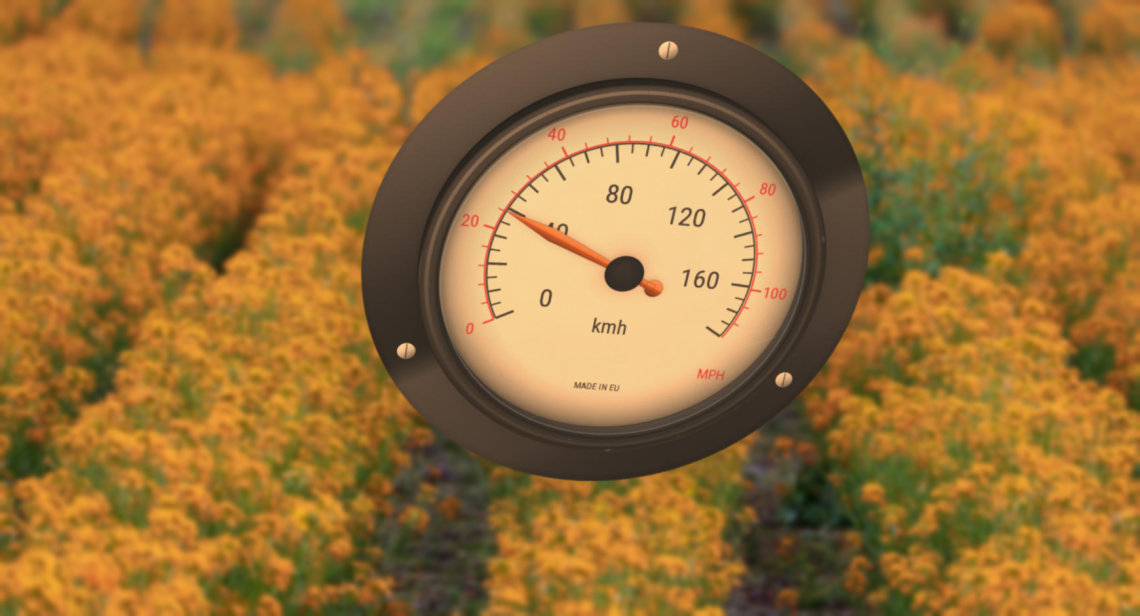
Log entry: 40km/h
